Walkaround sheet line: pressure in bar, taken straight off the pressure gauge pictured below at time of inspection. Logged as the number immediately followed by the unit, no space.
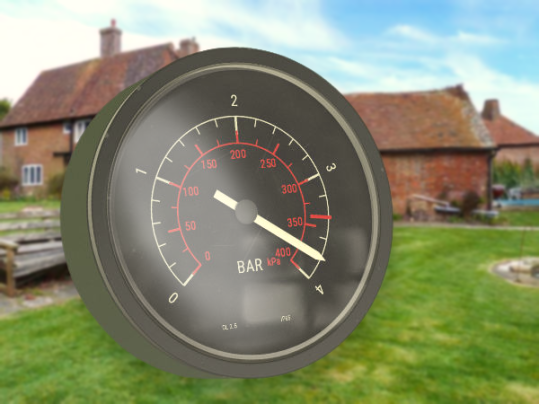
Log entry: 3.8bar
